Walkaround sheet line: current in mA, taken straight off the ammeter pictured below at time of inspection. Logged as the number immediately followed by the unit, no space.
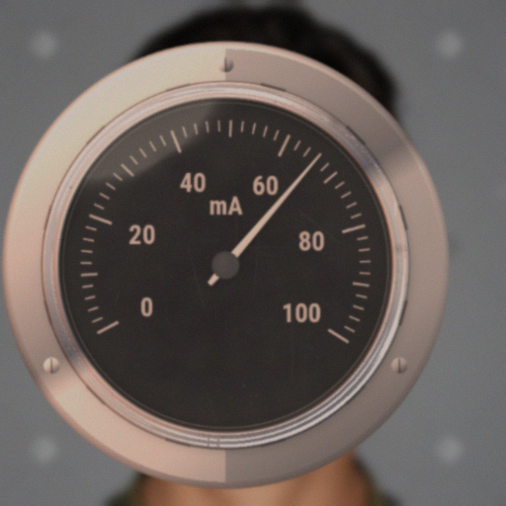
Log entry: 66mA
